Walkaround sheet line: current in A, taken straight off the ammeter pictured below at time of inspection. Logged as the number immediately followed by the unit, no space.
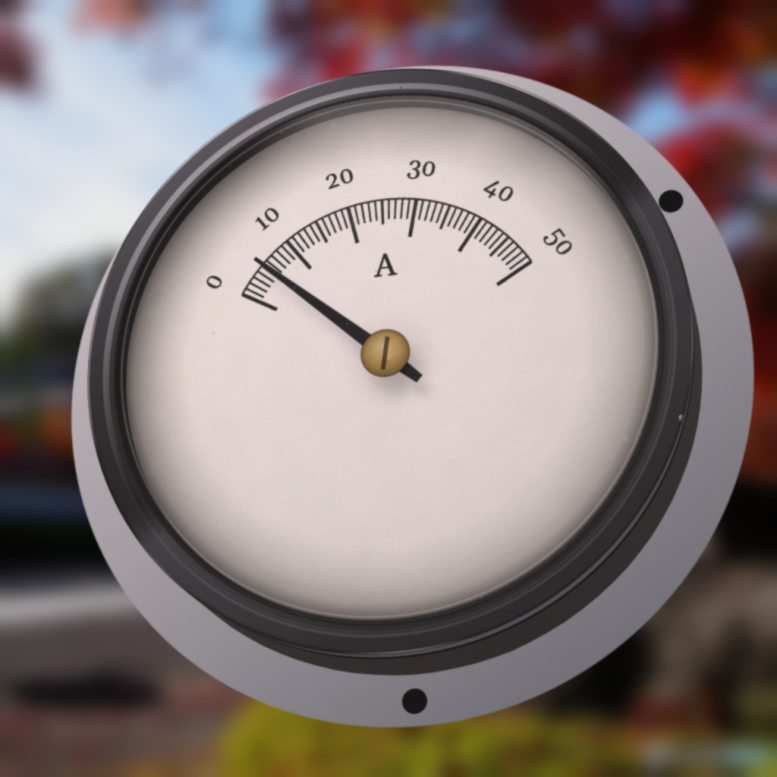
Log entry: 5A
